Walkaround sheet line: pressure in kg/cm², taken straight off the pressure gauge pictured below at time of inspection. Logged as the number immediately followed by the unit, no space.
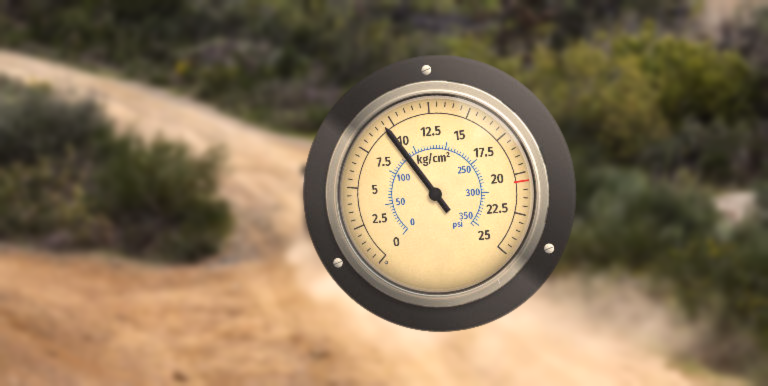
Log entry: 9.5kg/cm²
